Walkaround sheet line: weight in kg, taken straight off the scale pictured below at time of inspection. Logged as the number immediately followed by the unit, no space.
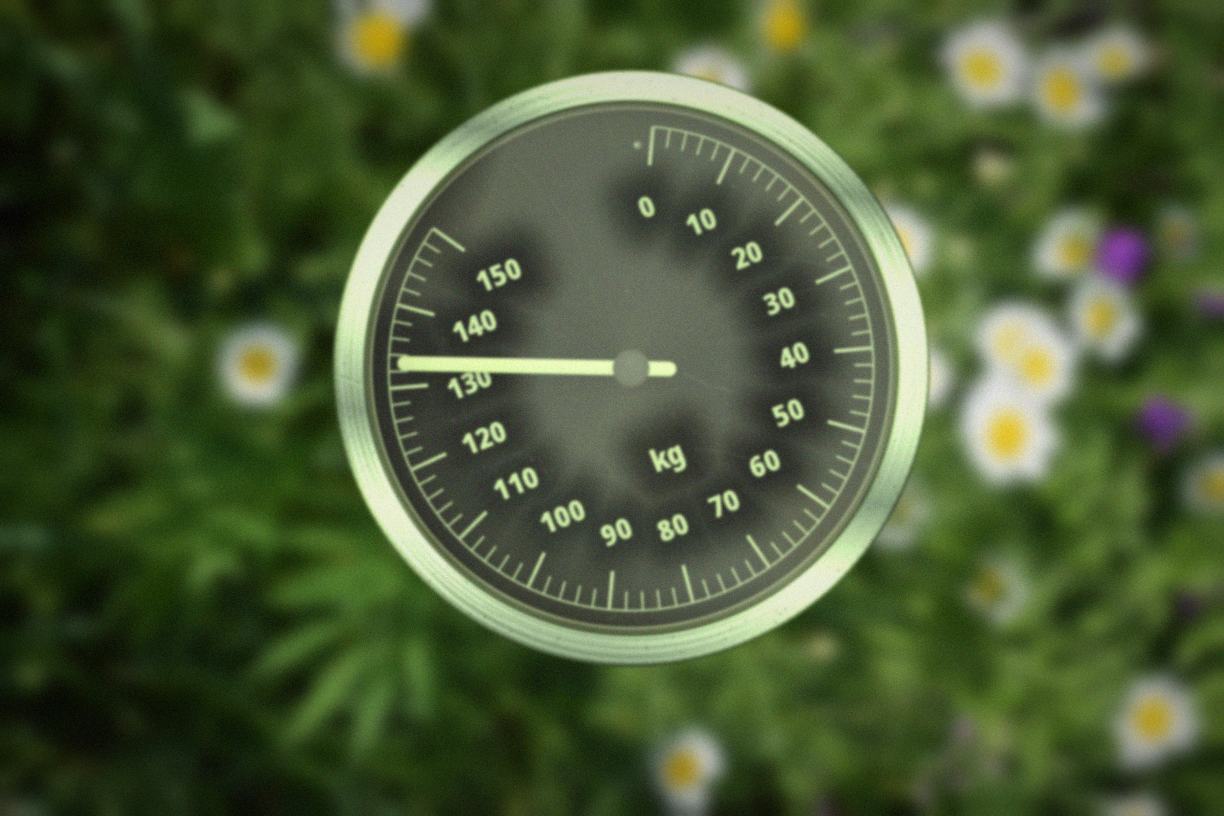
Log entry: 133kg
